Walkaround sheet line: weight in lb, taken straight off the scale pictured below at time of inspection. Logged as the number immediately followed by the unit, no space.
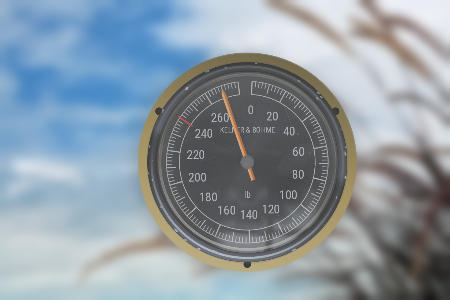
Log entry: 270lb
